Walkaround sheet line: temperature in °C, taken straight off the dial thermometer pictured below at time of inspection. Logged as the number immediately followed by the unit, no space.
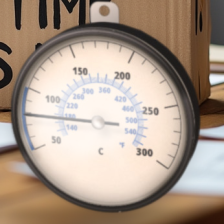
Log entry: 80°C
